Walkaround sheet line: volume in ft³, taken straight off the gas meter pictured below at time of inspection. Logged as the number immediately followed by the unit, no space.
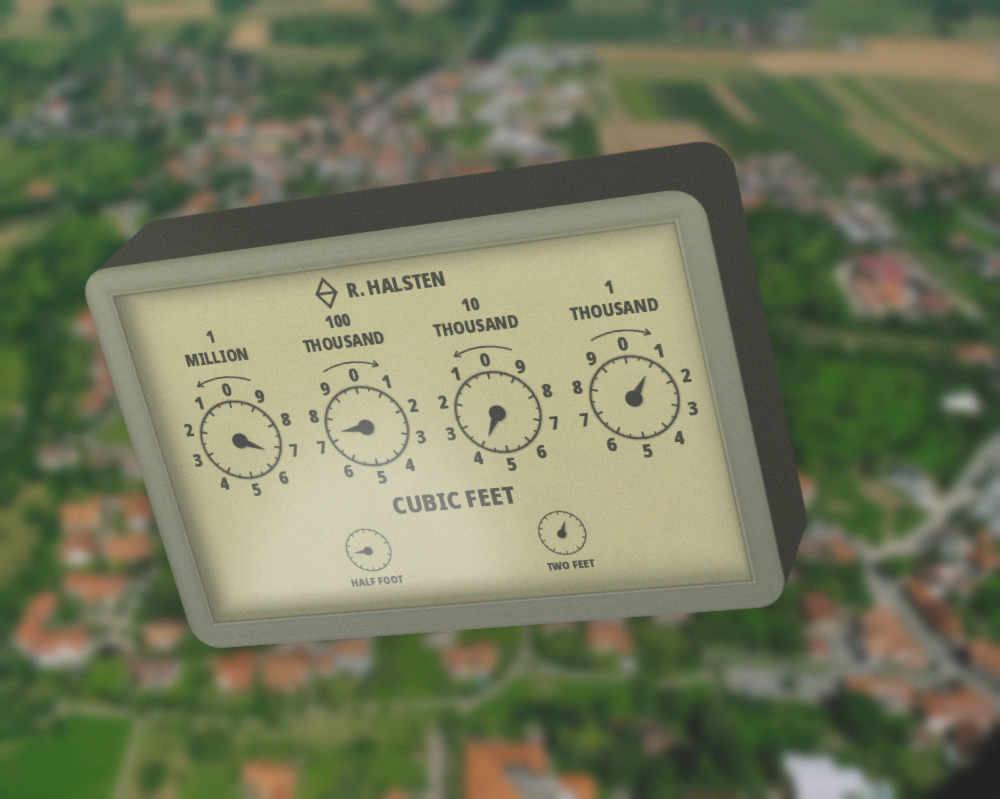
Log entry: 674100ft³
